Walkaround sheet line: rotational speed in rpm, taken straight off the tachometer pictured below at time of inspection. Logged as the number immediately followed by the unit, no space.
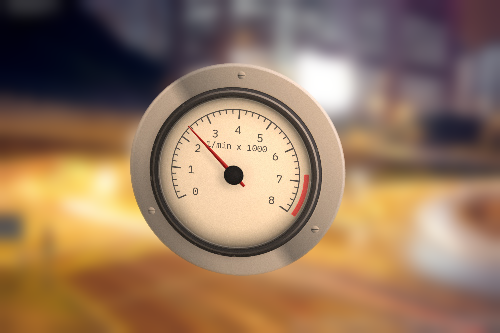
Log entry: 2400rpm
